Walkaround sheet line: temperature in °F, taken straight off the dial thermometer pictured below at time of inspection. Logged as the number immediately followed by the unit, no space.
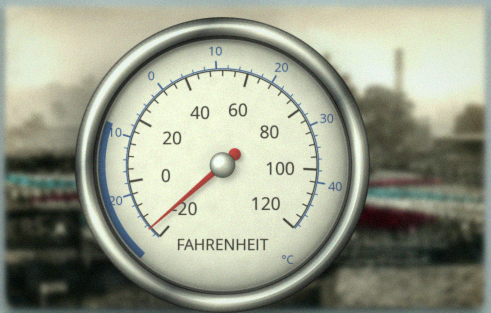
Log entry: -16°F
